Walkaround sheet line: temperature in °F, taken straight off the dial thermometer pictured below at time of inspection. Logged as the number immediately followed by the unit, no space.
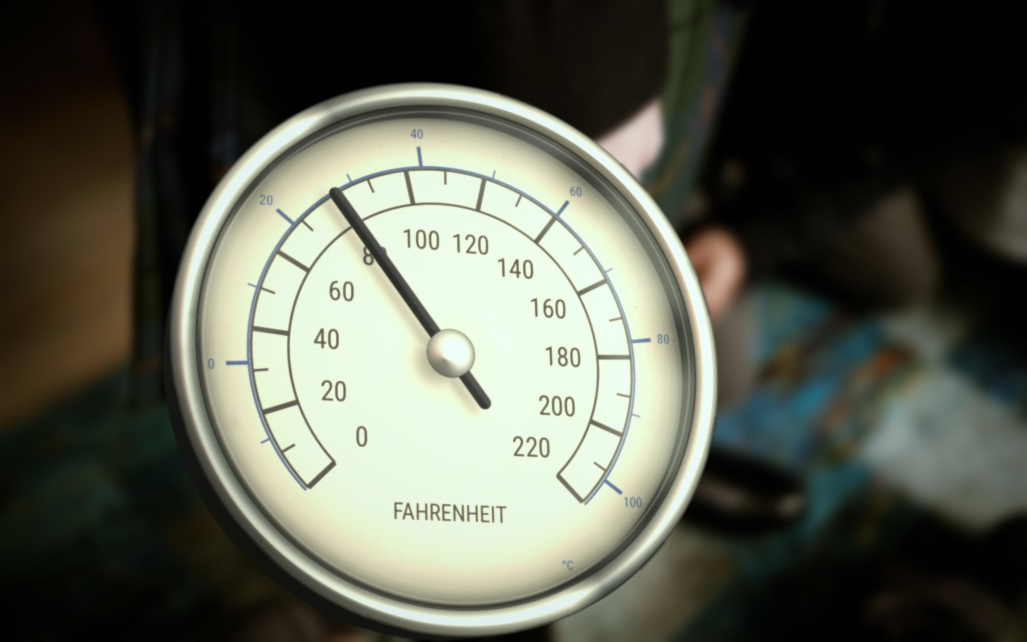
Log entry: 80°F
